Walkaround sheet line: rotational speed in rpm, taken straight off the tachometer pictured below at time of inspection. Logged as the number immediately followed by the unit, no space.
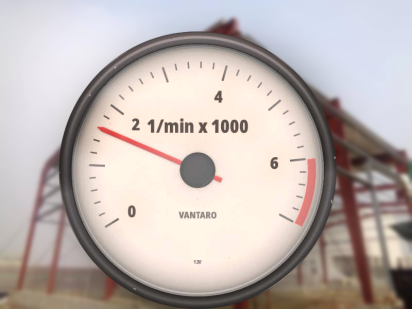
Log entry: 1600rpm
